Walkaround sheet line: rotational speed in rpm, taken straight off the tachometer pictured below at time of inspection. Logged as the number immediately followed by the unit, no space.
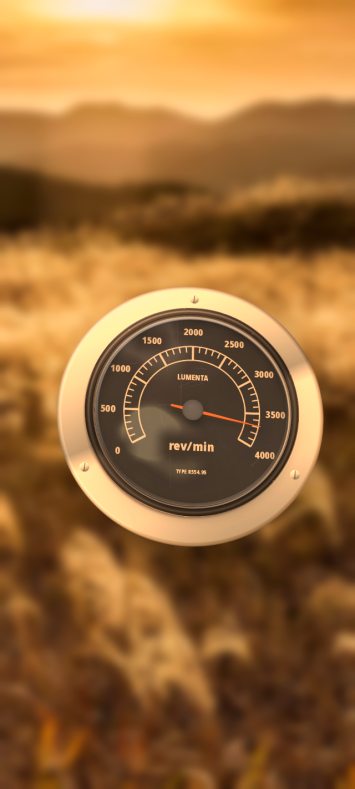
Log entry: 3700rpm
